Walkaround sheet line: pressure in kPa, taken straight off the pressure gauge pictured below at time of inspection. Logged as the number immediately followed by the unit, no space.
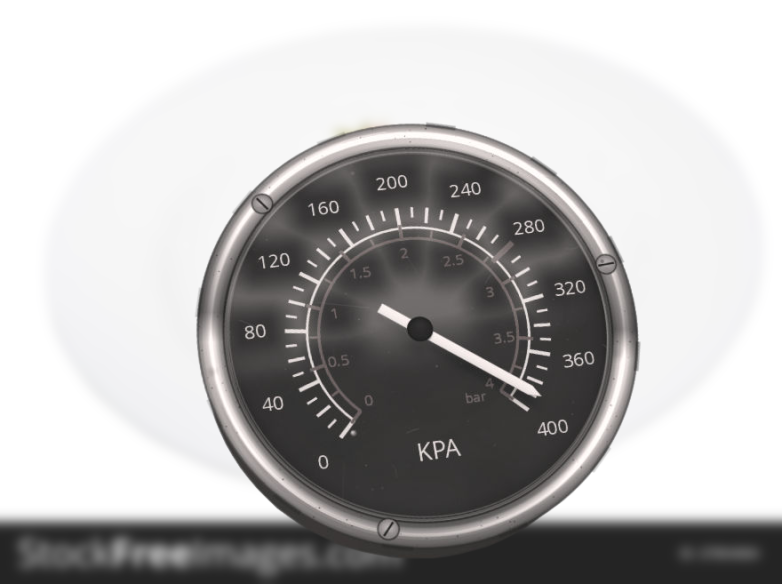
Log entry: 390kPa
